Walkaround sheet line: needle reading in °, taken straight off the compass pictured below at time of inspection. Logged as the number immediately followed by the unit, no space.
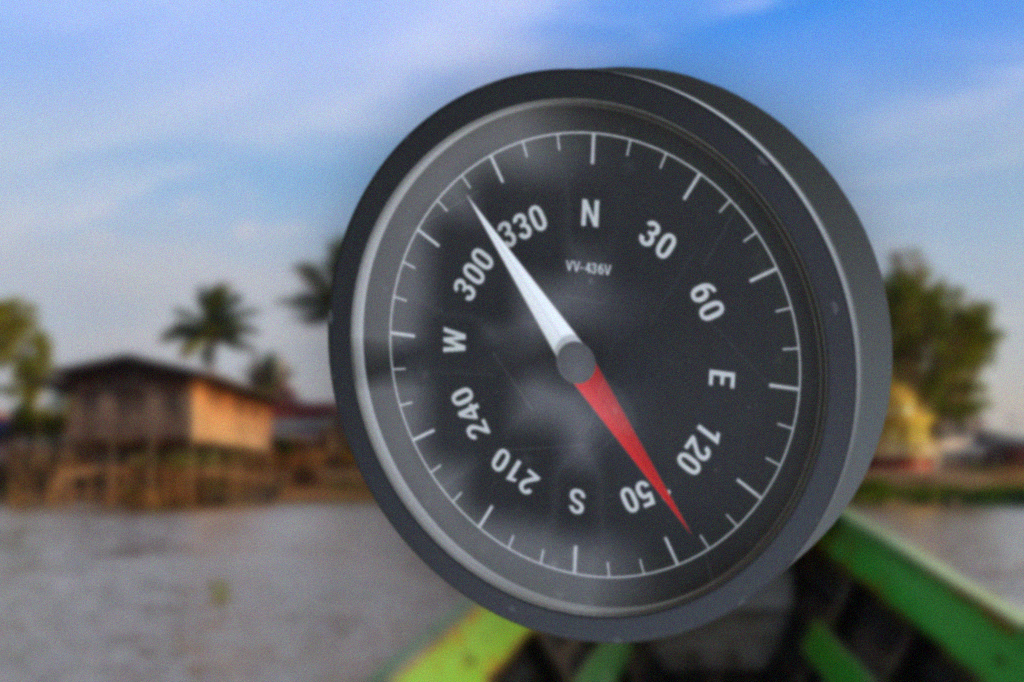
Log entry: 140°
